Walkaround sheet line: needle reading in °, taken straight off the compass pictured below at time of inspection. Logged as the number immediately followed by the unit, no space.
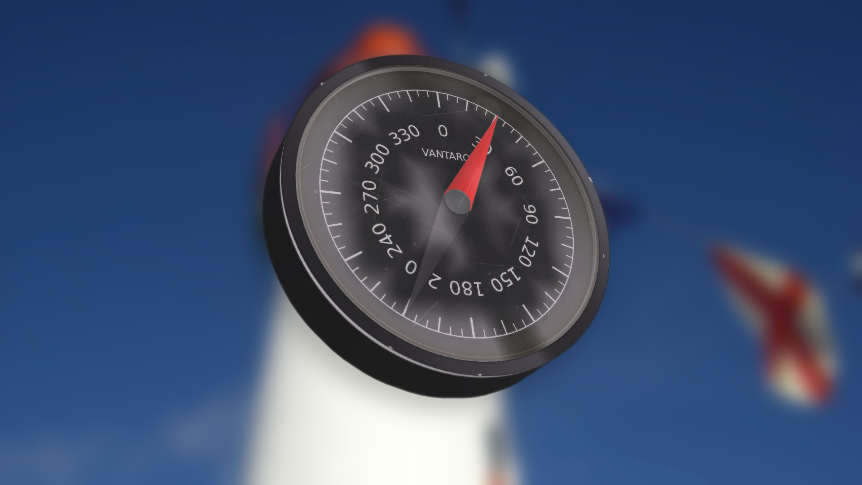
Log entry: 30°
